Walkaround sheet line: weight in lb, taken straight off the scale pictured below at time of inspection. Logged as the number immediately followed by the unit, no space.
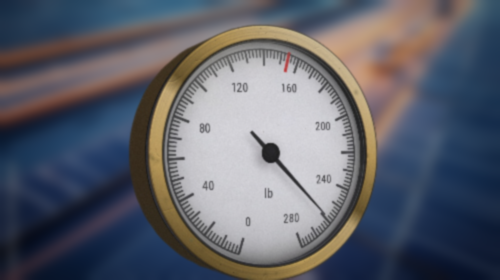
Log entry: 260lb
